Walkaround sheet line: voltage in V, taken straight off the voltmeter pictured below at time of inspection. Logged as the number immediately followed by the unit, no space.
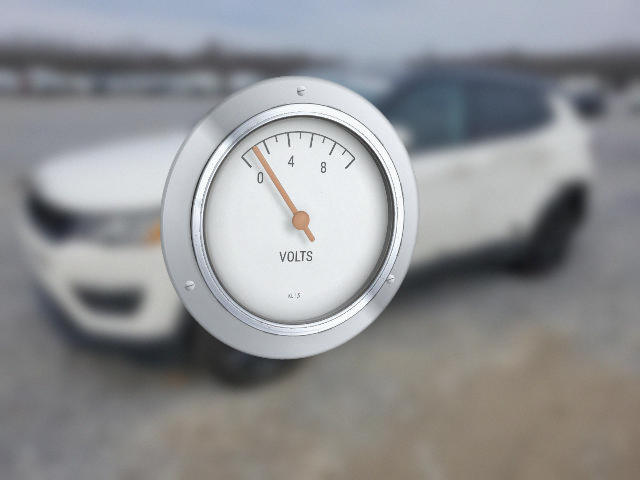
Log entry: 1V
